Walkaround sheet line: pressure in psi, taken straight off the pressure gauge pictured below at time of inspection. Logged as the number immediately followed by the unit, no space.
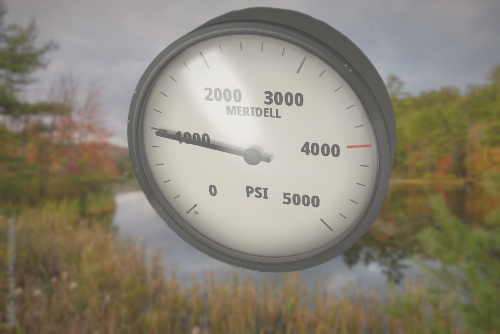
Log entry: 1000psi
